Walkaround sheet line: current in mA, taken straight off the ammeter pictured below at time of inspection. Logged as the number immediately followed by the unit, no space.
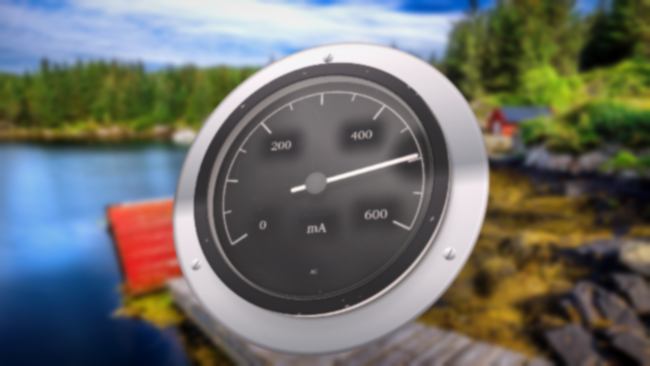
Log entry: 500mA
